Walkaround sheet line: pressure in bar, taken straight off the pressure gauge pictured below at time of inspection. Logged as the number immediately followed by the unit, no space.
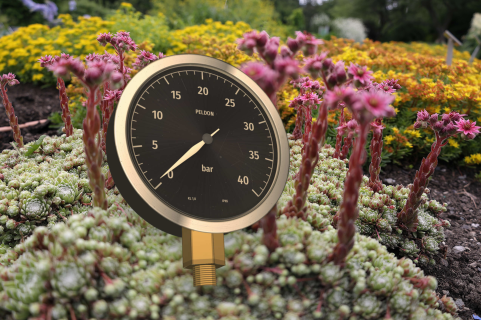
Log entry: 0.5bar
